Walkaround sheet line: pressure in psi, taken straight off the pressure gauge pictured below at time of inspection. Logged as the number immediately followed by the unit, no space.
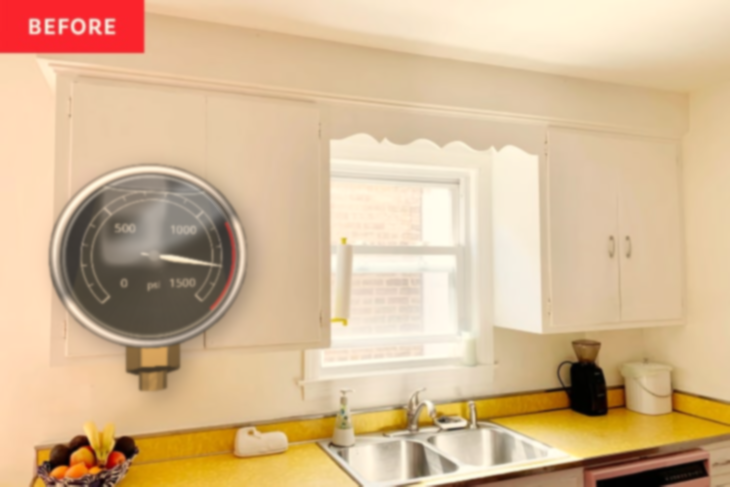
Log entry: 1300psi
